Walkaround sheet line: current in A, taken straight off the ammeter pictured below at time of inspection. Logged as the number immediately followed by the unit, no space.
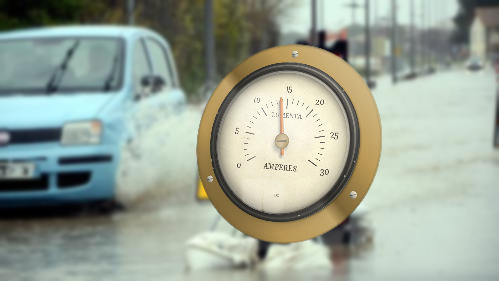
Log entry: 14A
